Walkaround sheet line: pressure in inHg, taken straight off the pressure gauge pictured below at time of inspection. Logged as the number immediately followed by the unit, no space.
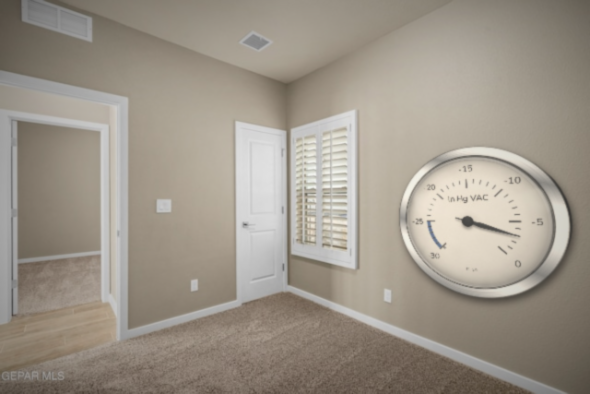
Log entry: -3inHg
